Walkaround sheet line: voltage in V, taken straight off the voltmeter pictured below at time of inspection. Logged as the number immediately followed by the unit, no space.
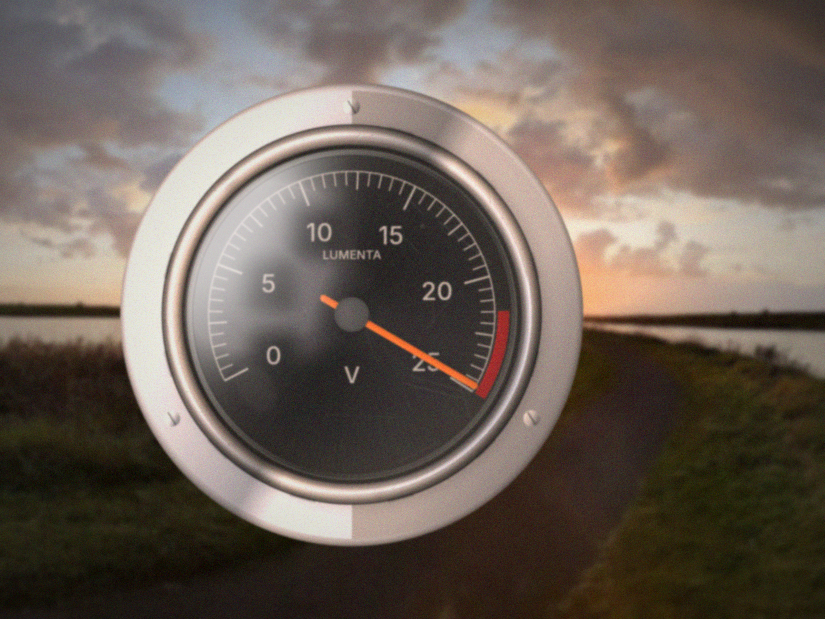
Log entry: 24.75V
